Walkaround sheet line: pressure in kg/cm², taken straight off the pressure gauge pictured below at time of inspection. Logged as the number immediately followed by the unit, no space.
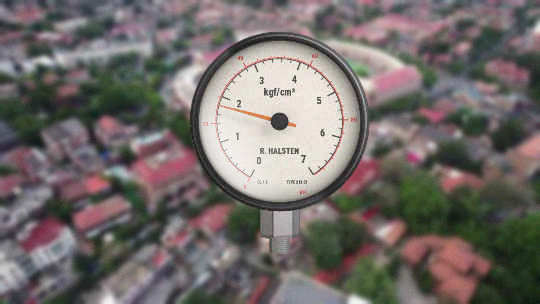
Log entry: 1.8kg/cm²
